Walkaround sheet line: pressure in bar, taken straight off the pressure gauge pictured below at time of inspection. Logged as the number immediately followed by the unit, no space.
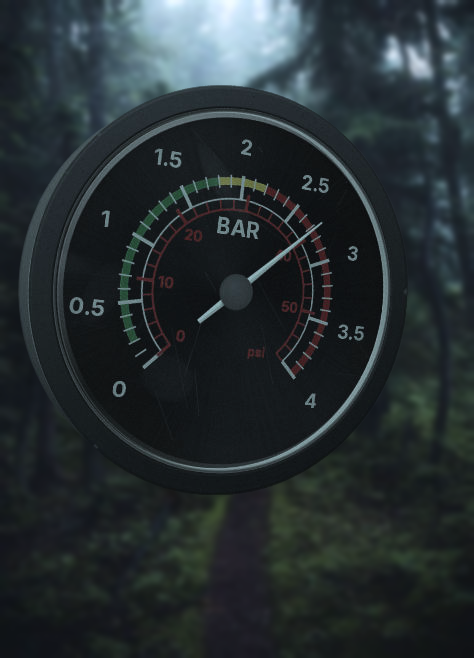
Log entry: 2.7bar
